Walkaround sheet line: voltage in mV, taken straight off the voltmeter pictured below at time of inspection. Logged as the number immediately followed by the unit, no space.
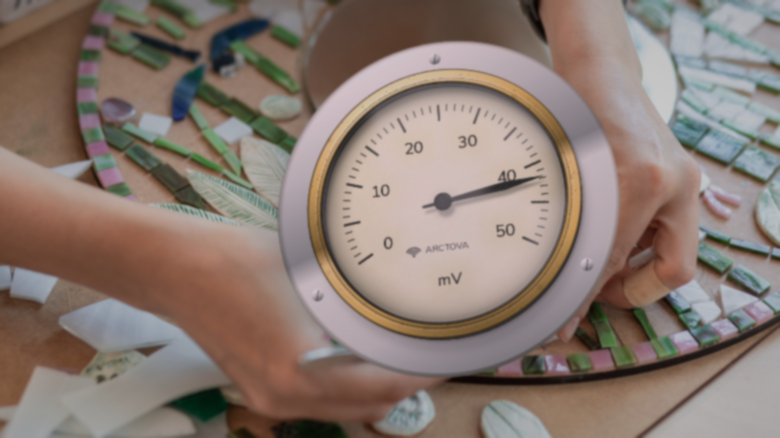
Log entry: 42mV
